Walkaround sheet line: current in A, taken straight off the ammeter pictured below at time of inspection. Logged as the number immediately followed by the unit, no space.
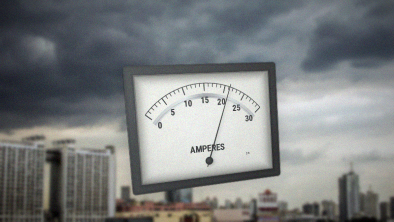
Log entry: 21A
